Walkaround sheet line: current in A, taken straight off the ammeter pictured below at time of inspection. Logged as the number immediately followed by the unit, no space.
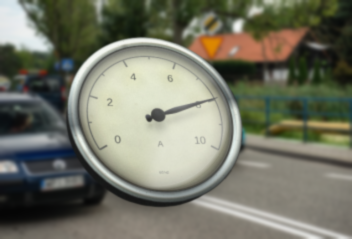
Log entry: 8A
